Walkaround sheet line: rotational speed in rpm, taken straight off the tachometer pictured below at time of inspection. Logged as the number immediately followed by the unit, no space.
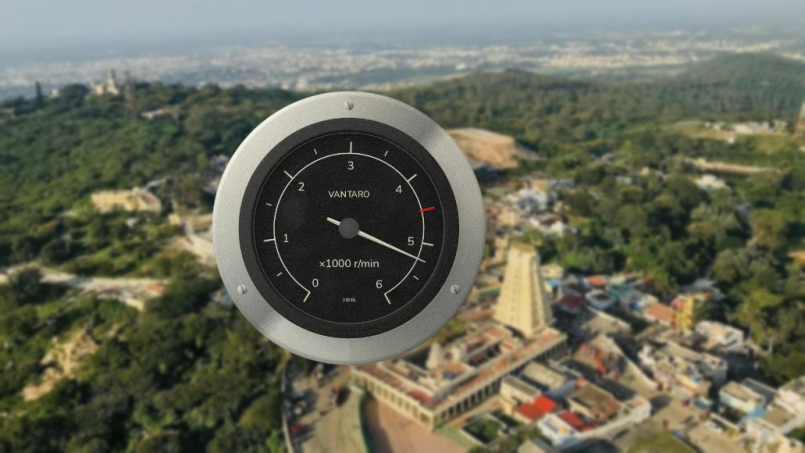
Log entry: 5250rpm
